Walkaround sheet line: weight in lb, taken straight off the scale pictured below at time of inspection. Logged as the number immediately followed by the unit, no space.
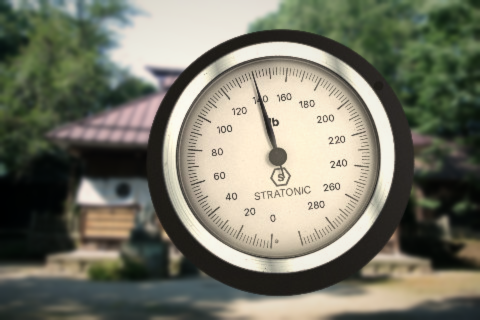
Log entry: 140lb
